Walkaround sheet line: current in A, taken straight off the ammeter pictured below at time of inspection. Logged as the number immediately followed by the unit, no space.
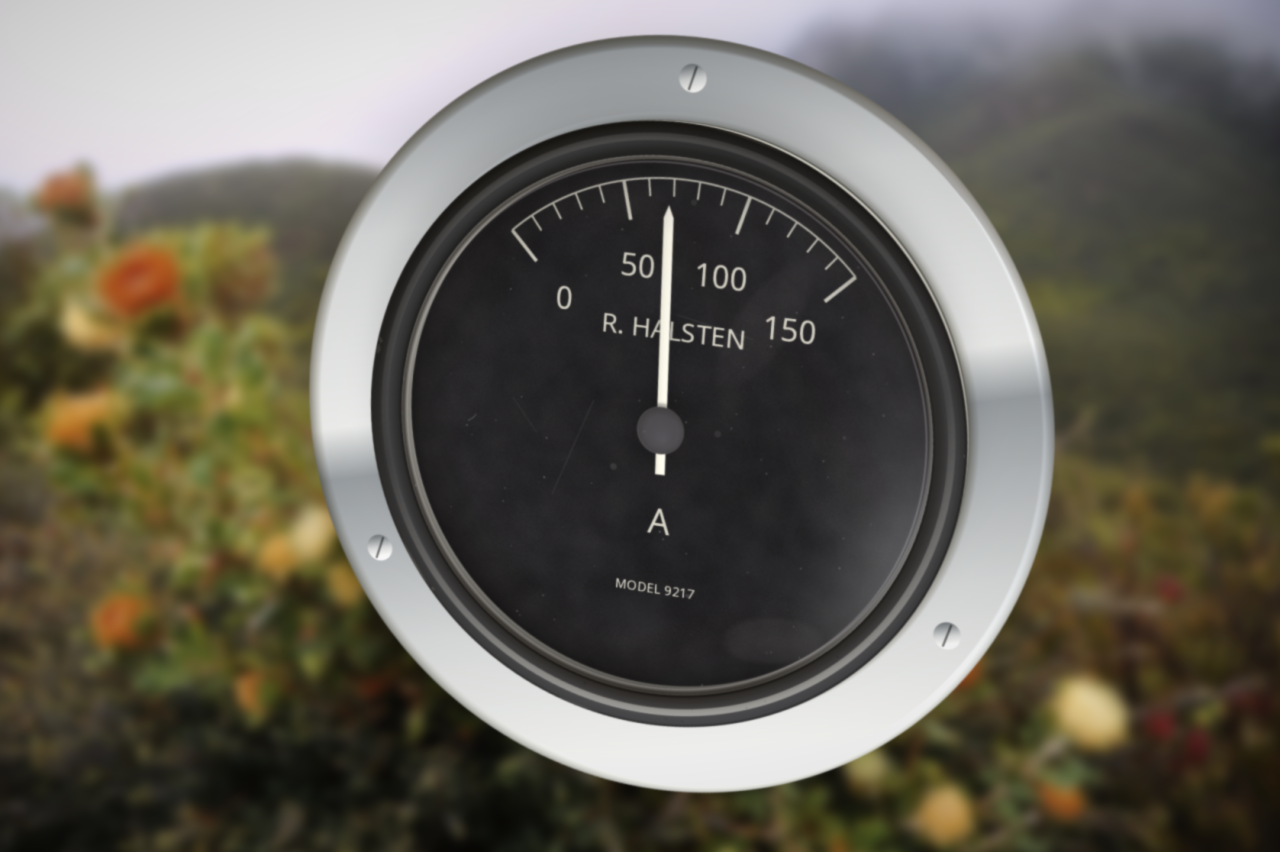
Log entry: 70A
